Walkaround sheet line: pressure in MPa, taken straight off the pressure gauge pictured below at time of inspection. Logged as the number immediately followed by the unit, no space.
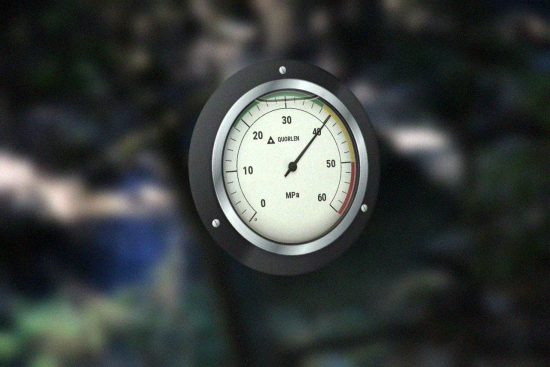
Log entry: 40MPa
